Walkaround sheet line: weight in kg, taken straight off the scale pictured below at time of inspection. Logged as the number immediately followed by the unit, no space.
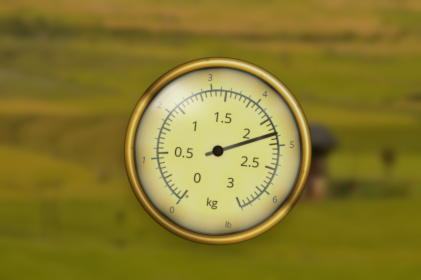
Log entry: 2.15kg
